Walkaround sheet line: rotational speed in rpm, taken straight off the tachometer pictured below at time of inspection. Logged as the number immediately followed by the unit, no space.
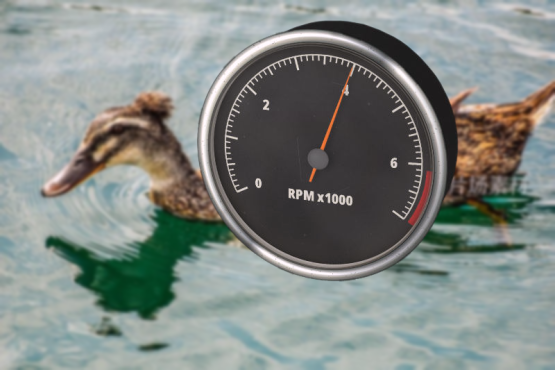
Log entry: 4000rpm
